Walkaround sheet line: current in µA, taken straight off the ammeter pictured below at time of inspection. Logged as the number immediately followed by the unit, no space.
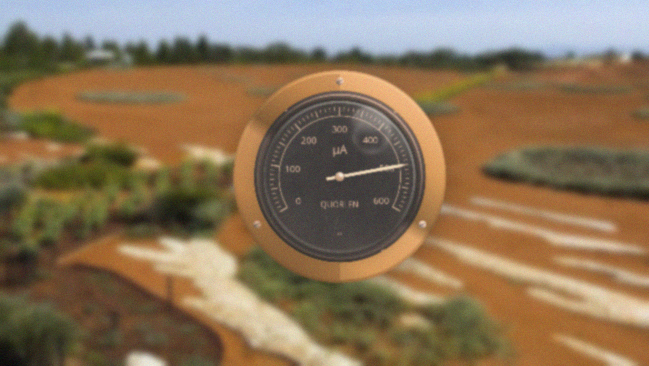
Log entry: 500µA
